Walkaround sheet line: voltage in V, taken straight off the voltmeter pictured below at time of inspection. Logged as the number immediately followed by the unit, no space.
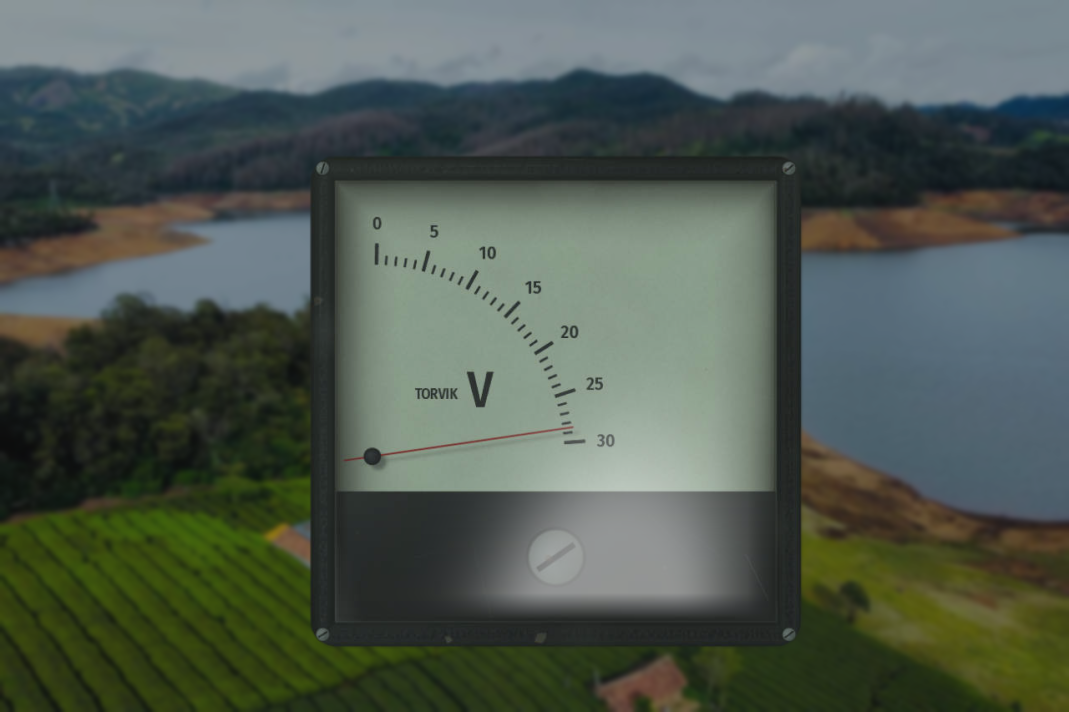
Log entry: 28.5V
